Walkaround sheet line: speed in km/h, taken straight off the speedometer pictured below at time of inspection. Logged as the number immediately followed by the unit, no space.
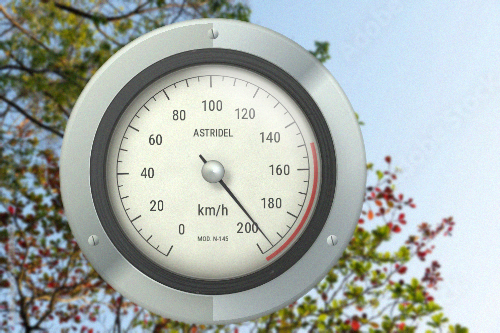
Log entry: 195km/h
